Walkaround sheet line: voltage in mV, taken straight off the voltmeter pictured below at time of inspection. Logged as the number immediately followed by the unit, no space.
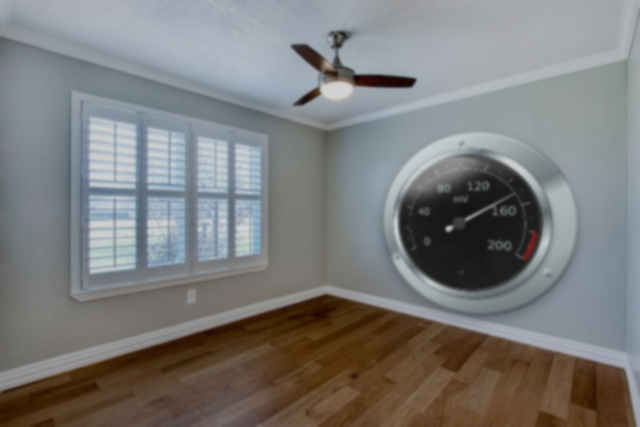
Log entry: 150mV
